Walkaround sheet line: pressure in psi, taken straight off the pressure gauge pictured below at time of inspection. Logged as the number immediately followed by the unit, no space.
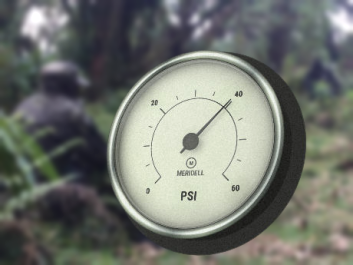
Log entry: 40psi
